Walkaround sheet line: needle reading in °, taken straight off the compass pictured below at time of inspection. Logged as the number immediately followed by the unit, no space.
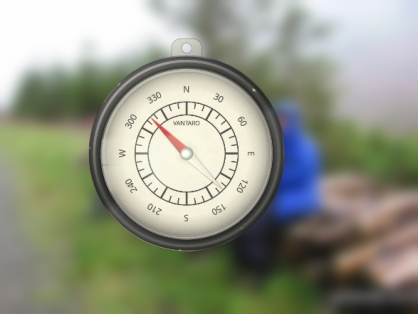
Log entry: 315°
